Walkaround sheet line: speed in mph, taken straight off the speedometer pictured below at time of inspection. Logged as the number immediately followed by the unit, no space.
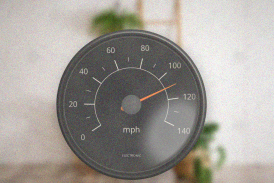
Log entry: 110mph
